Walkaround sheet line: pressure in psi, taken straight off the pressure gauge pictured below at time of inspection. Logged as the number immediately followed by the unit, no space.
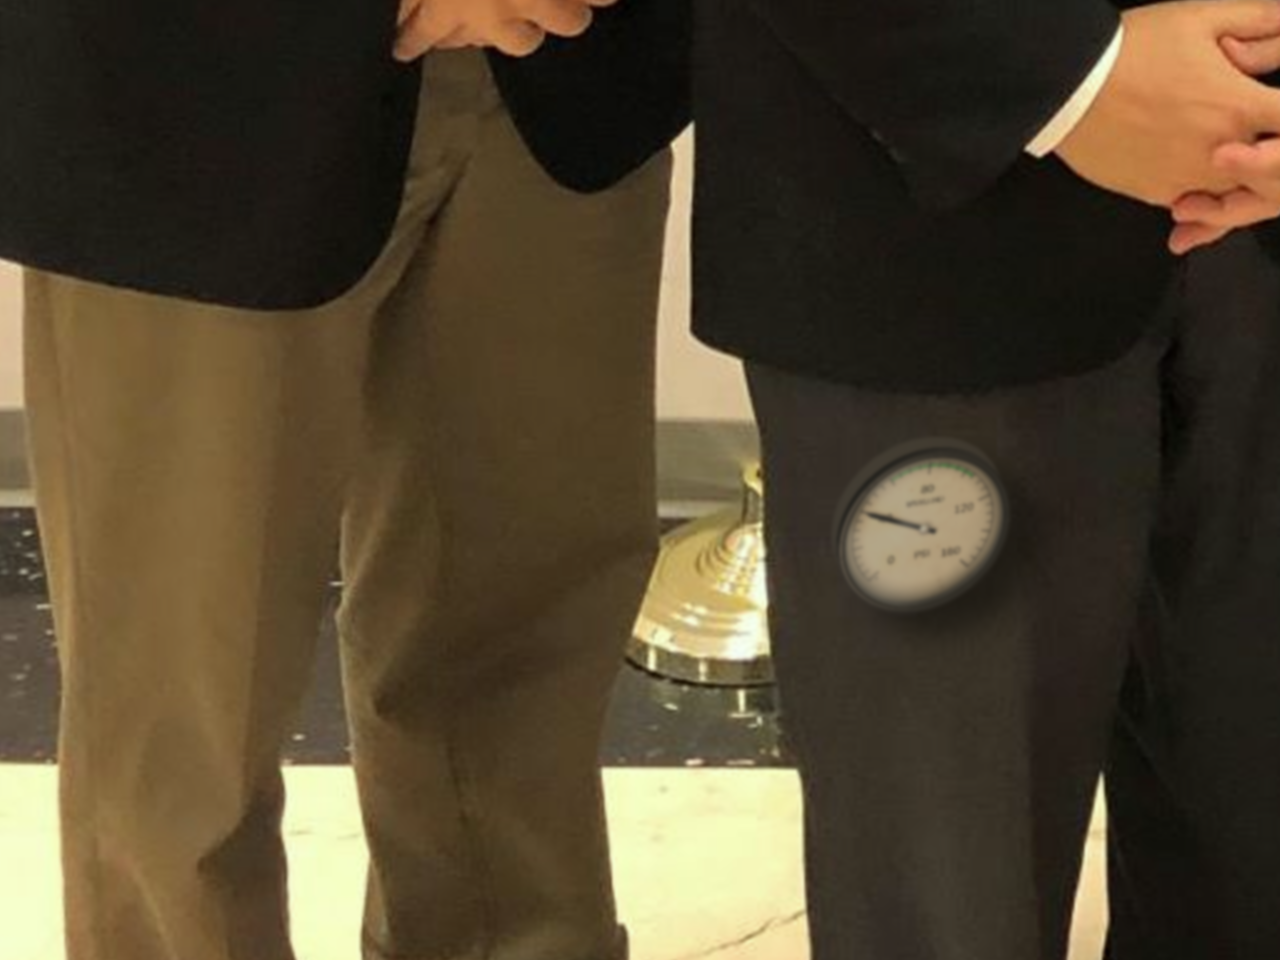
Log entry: 40psi
